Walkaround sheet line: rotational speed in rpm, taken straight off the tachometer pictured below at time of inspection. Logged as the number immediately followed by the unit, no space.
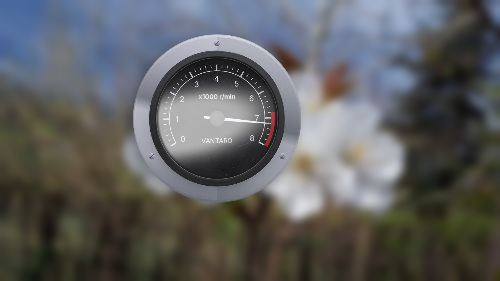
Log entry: 7200rpm
